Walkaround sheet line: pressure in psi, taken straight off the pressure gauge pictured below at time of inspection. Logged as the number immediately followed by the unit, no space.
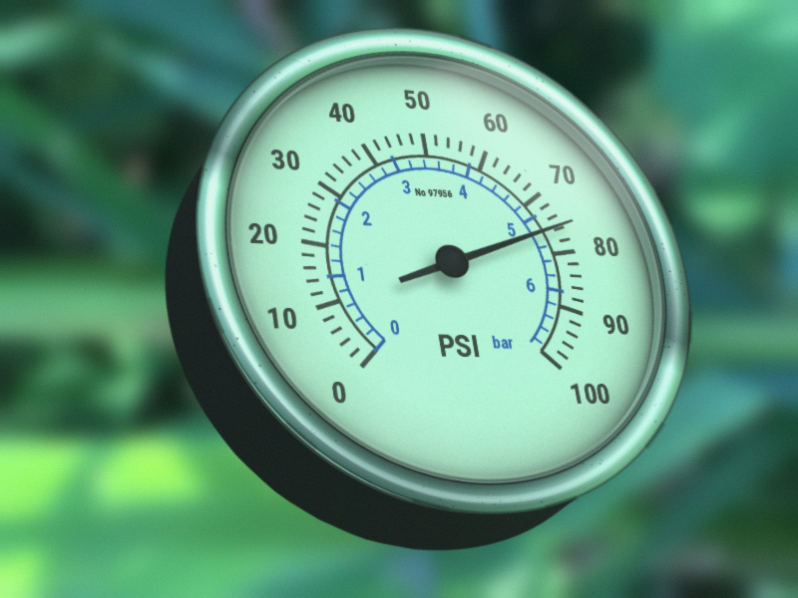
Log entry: 76psi
